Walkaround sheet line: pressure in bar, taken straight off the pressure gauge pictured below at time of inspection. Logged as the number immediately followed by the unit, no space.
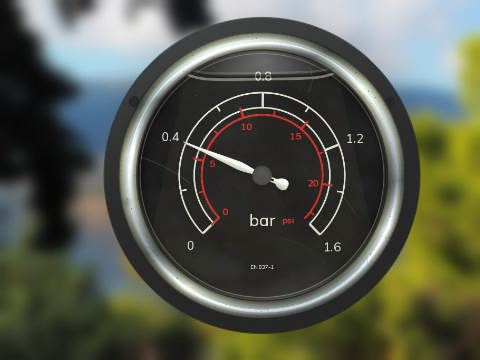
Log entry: 0.4bar
